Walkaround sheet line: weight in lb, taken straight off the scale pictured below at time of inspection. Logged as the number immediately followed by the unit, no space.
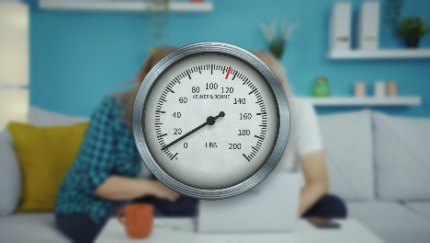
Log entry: 10lb
